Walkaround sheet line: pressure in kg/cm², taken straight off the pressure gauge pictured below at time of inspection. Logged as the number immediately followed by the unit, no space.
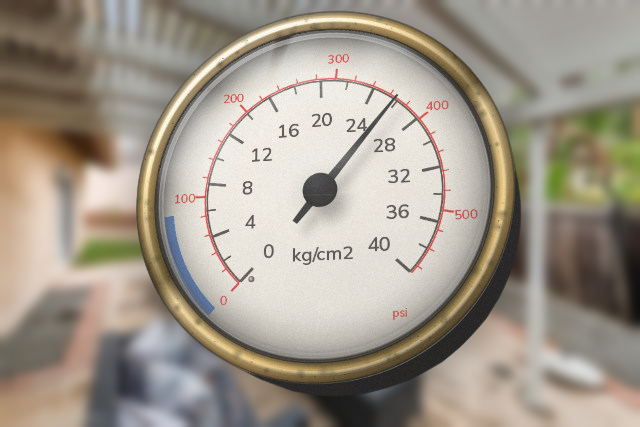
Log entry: 26kg/cm²
